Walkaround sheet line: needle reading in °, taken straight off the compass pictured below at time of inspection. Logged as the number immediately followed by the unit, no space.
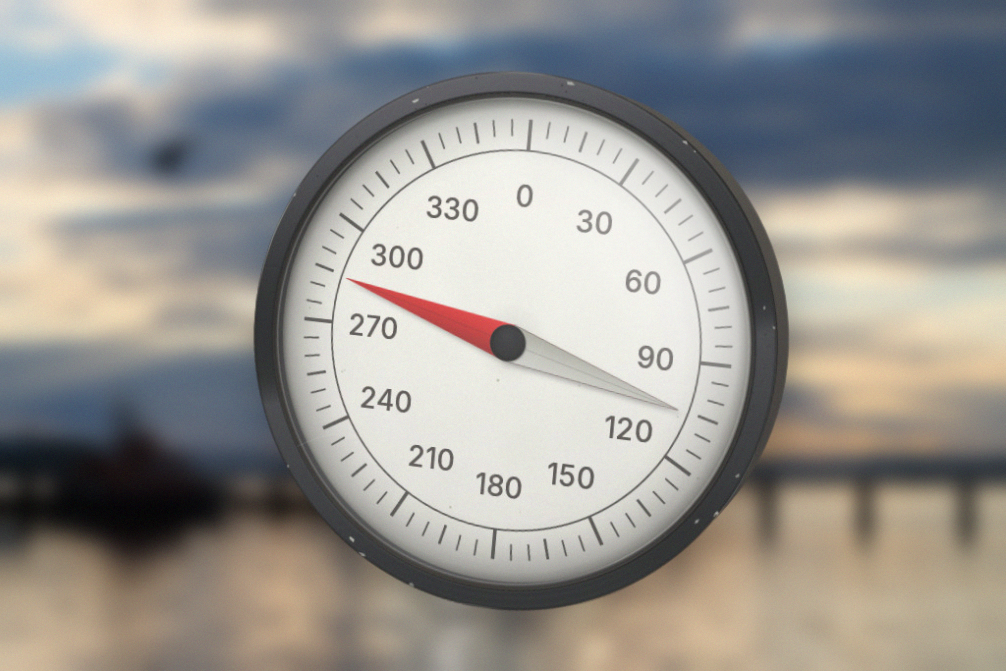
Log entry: 285°
